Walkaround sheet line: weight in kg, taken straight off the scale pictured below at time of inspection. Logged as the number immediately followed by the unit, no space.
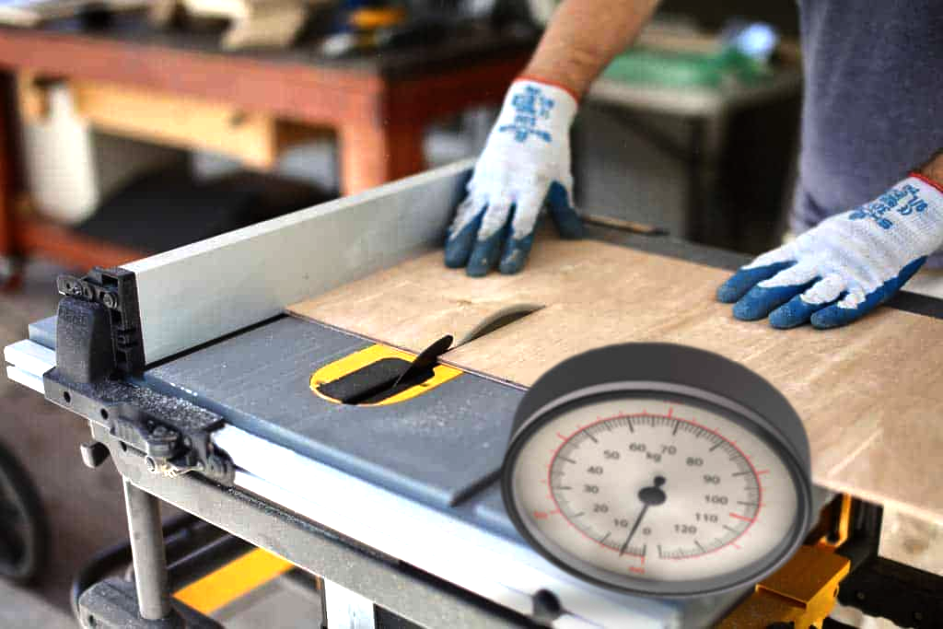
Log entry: 5kg
